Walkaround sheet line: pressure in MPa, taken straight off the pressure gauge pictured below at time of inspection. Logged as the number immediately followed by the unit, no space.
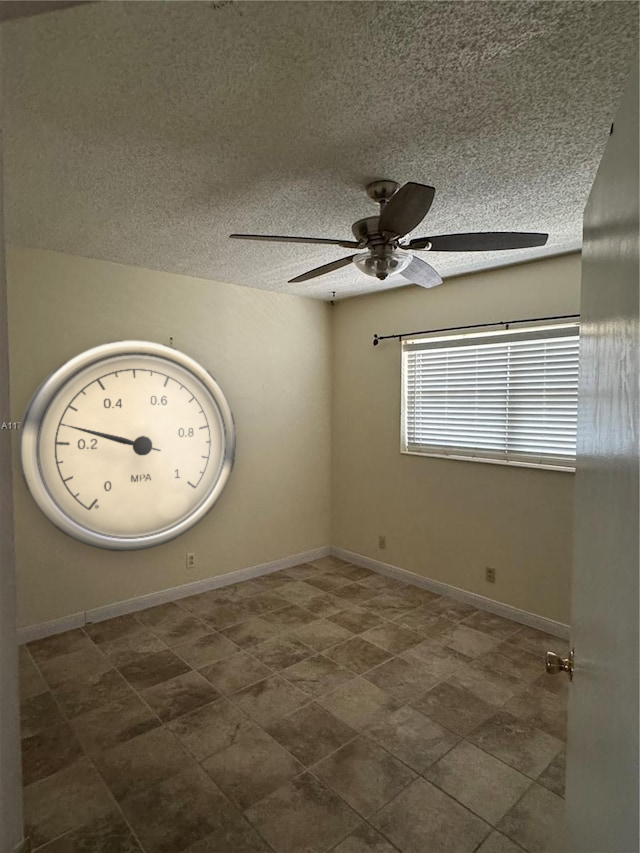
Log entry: 0.25MPa
